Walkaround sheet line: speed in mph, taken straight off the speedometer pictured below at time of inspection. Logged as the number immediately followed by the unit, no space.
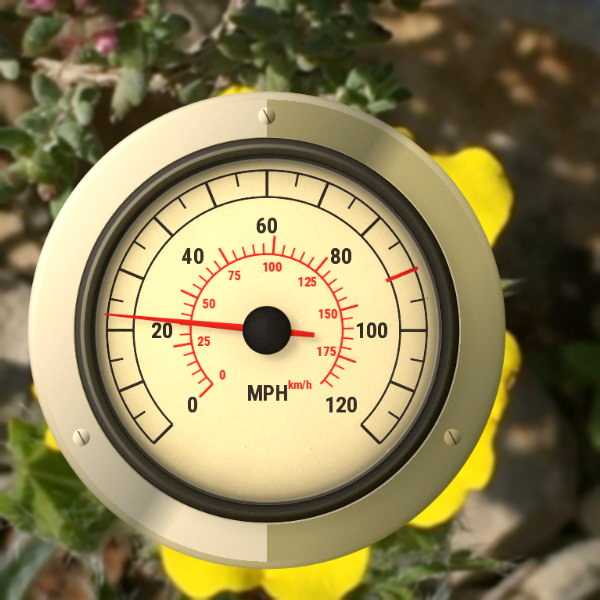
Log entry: 22.5mph
